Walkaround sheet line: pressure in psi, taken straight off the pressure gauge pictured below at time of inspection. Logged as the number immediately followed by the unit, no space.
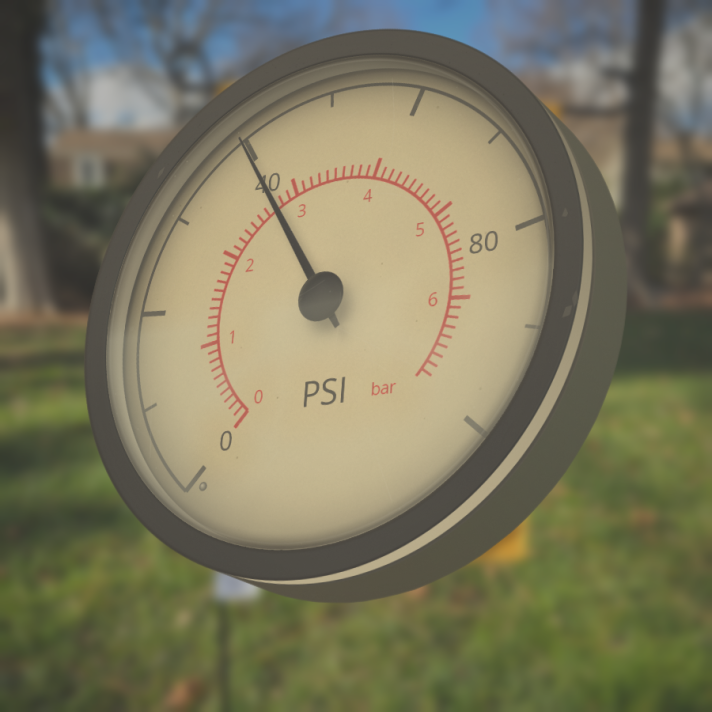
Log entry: 40psi
